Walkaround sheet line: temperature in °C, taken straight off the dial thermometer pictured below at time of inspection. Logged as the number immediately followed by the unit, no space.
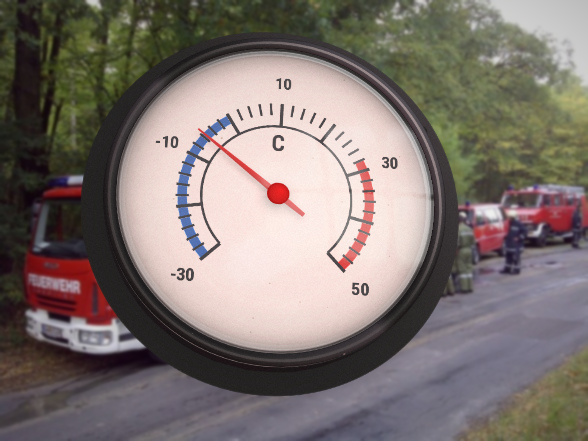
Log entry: -6°C
